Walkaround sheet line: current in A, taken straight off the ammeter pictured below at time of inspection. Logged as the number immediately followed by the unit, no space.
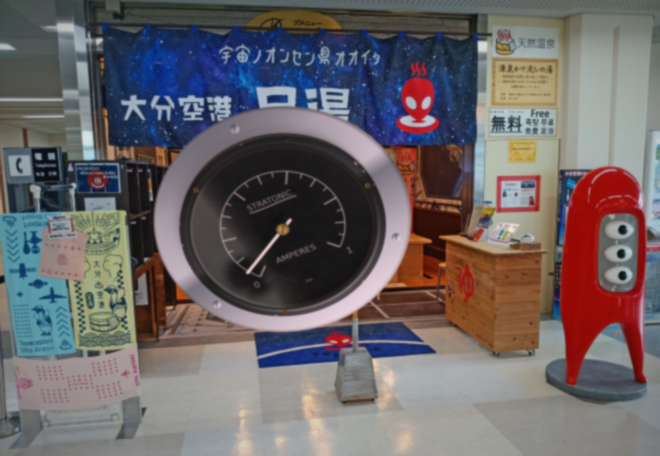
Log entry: 0.05A
